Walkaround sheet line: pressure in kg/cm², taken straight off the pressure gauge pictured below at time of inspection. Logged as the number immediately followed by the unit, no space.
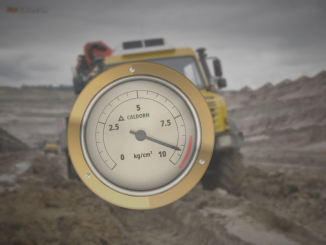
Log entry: 9.25kg/cm²
